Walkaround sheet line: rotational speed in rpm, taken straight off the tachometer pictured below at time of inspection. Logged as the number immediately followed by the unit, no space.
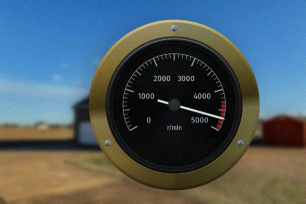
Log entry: 4700rpm
